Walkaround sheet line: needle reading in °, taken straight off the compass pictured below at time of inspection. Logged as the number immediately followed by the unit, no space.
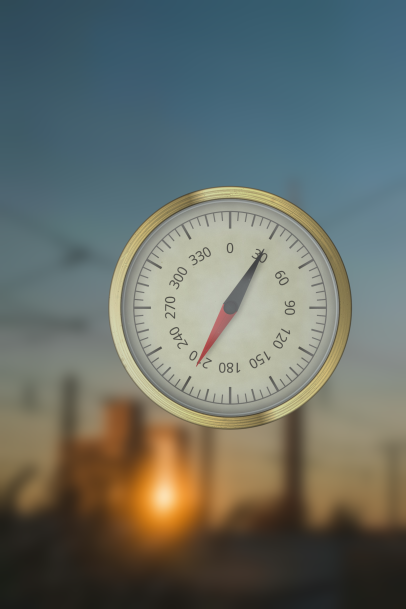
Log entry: 210°
